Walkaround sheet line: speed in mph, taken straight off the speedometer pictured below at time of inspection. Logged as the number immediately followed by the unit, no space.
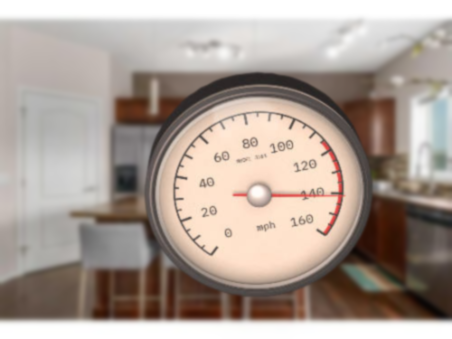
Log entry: 140mph
